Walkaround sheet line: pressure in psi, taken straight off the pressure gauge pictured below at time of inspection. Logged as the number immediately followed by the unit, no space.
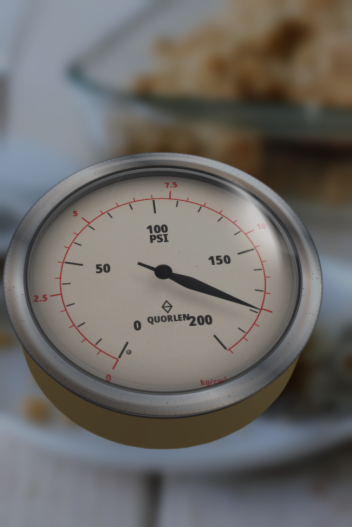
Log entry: 180psi
